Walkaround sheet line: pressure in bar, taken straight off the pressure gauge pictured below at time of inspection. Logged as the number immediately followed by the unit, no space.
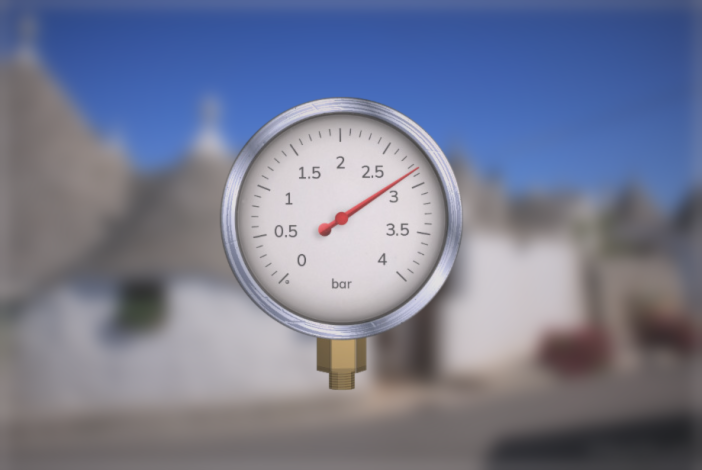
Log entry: 2.85bar
